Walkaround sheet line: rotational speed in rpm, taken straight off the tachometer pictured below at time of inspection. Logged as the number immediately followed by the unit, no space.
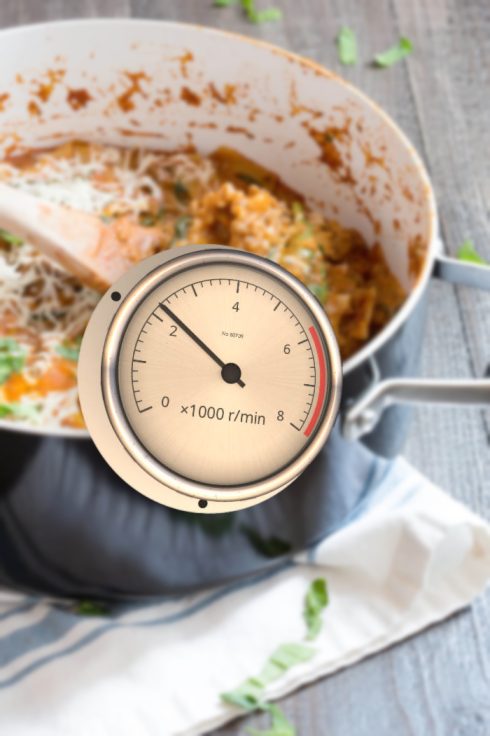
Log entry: 2200rpm
